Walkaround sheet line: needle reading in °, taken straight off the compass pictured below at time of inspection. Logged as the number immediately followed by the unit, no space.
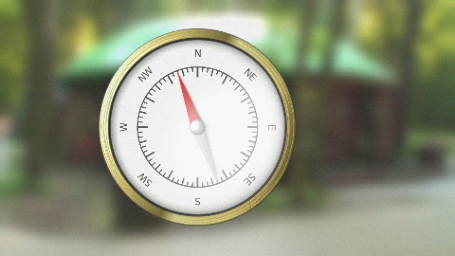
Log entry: 340°
